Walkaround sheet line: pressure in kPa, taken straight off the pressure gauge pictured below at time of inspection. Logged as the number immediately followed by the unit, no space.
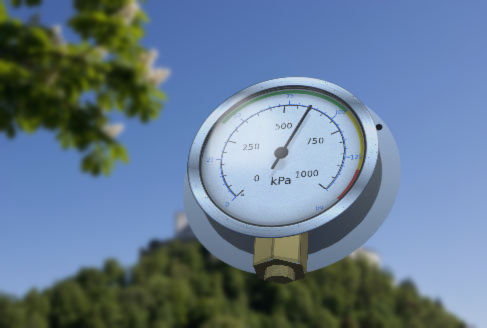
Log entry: 600kPa
